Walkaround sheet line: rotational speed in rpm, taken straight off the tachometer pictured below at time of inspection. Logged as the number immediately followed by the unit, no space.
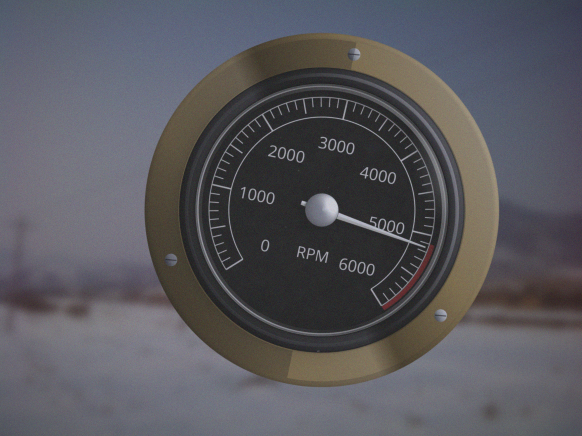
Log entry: 5150rpm
